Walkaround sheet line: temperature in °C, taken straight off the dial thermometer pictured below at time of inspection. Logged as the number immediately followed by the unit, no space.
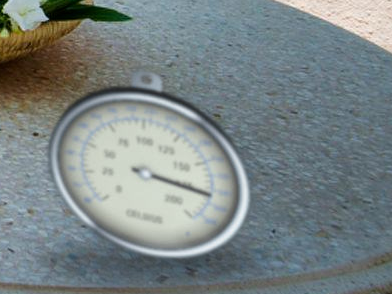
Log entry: 175°C
